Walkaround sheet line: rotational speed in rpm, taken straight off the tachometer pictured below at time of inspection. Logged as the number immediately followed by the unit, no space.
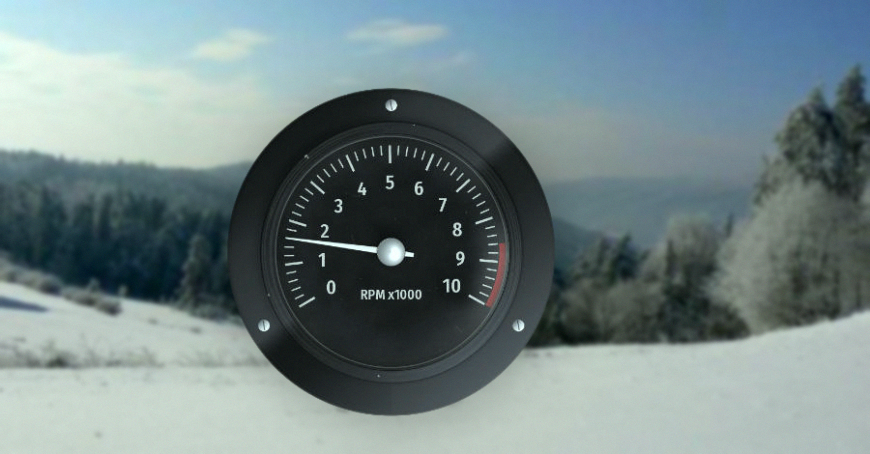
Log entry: 1600rpm
